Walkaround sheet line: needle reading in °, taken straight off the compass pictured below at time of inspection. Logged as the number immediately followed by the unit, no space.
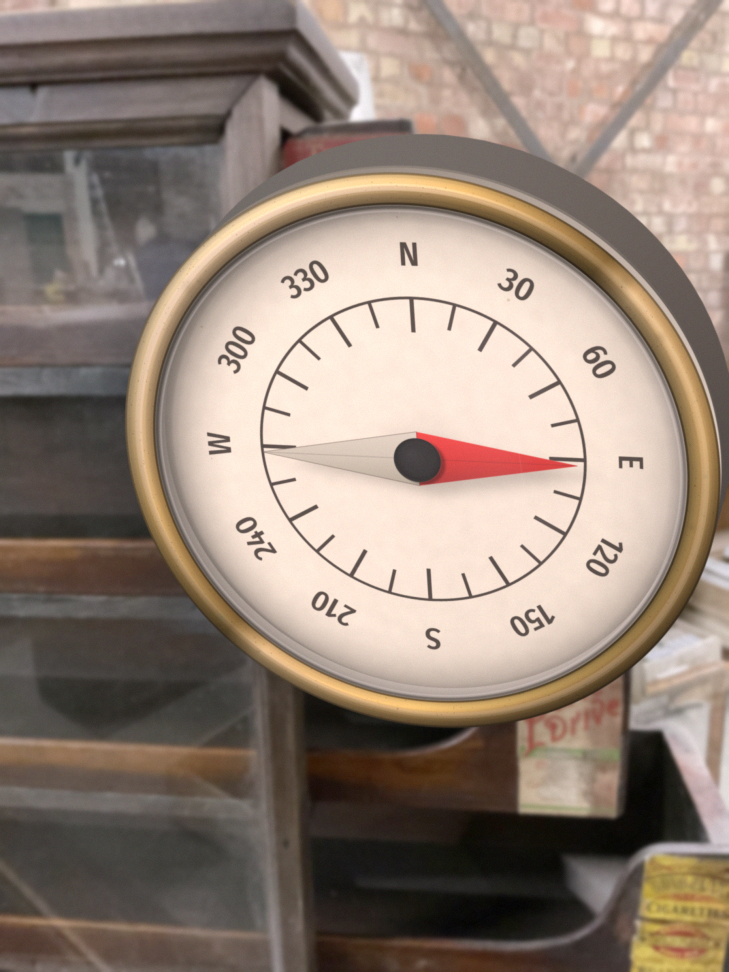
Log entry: 90°
